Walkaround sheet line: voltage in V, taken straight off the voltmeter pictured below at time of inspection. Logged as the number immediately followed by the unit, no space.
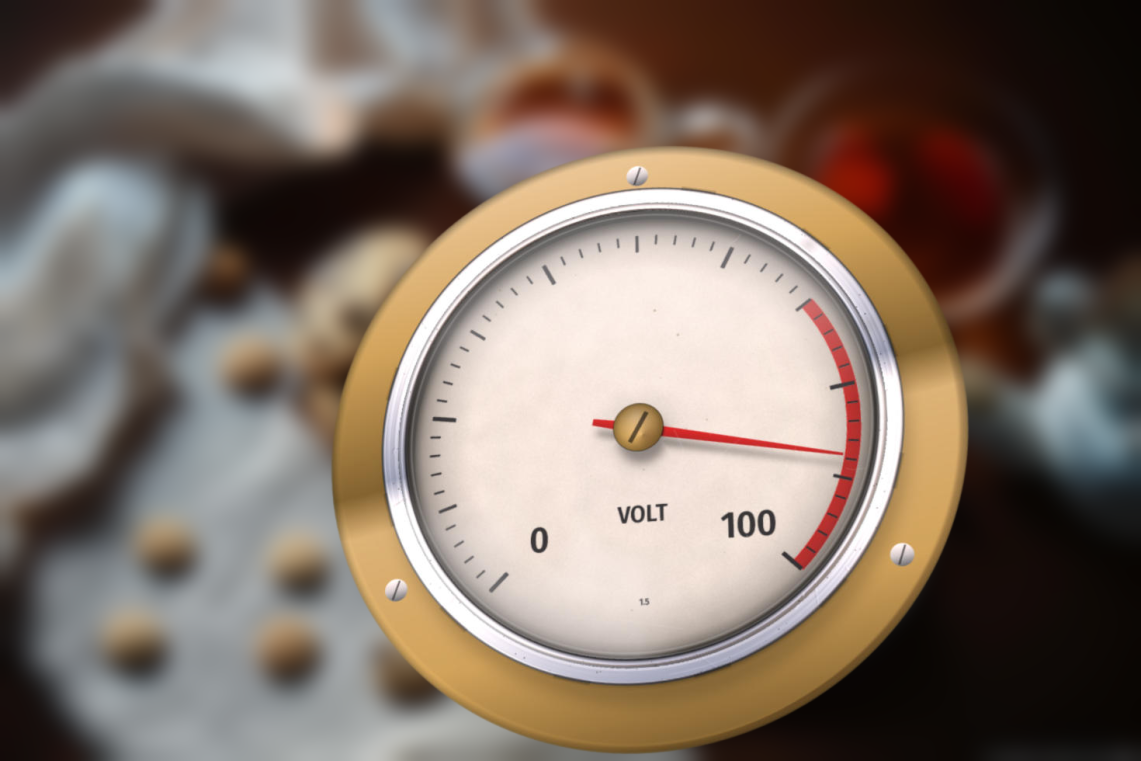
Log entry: 88V
